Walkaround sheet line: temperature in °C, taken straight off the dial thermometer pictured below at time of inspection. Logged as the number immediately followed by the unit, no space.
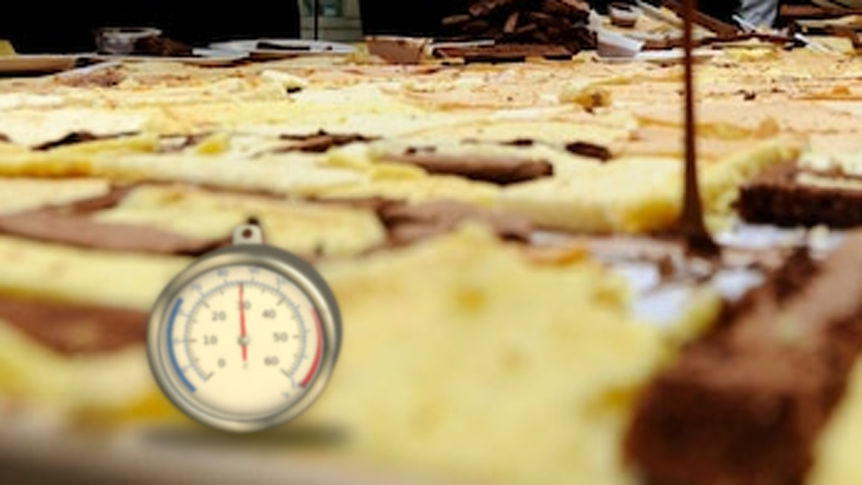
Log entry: 30°C
